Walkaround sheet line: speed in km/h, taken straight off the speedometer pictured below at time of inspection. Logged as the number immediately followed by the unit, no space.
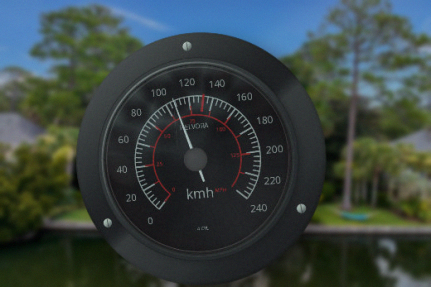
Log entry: 108km/h
